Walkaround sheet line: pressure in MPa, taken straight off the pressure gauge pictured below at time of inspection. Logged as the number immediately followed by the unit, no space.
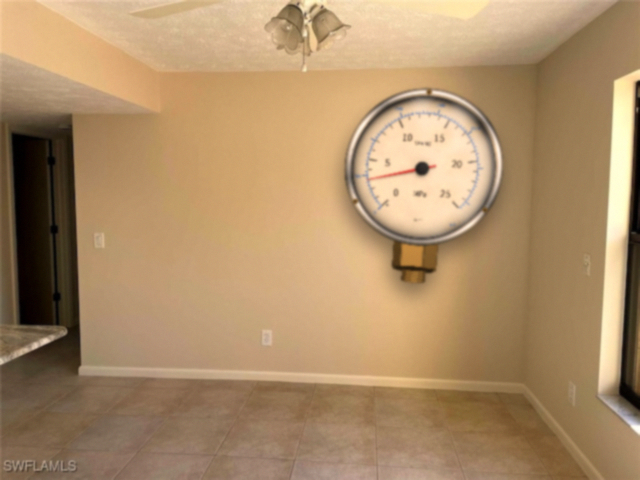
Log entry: 3MPa
